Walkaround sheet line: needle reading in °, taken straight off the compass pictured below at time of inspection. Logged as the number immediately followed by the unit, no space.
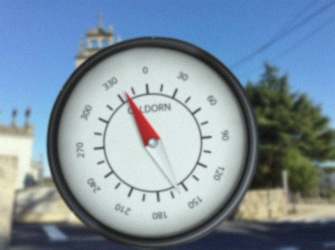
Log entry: 337.5°
